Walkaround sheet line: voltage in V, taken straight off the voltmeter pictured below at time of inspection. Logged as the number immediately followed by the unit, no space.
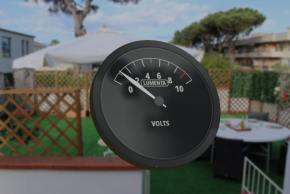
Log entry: 1V
